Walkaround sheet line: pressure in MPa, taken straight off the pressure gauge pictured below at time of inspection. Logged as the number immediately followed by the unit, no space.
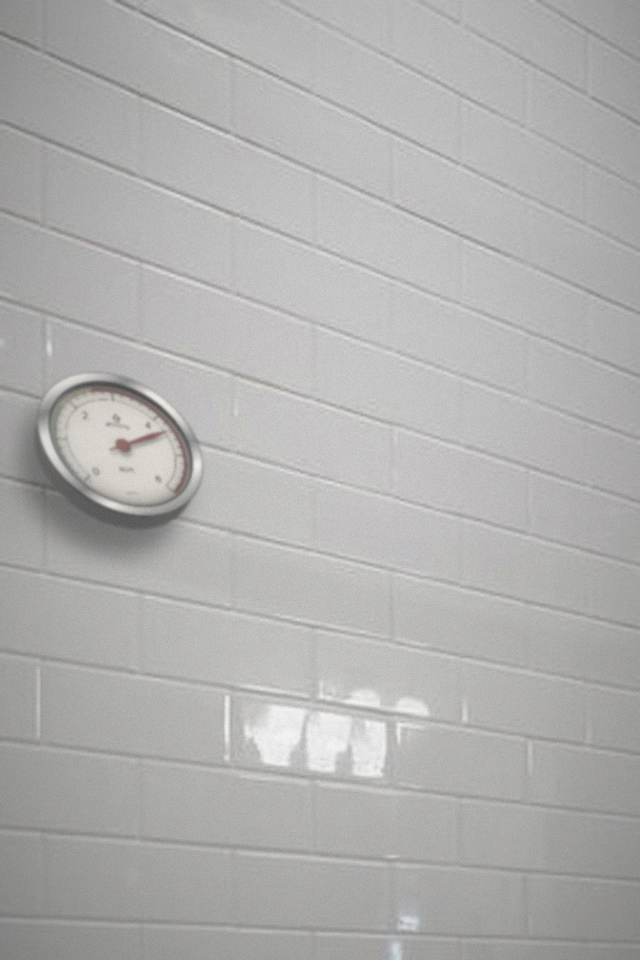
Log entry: 4.4MPa
